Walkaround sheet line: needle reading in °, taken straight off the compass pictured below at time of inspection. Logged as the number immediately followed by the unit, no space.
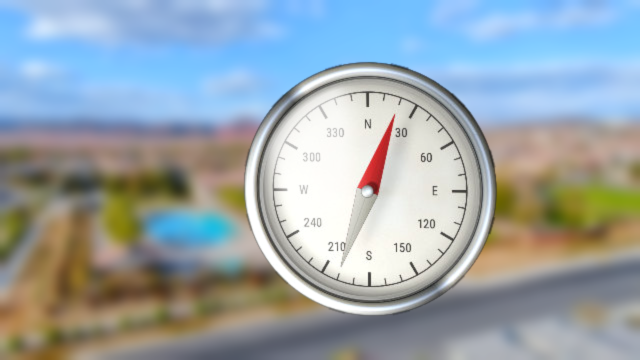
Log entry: 20°
